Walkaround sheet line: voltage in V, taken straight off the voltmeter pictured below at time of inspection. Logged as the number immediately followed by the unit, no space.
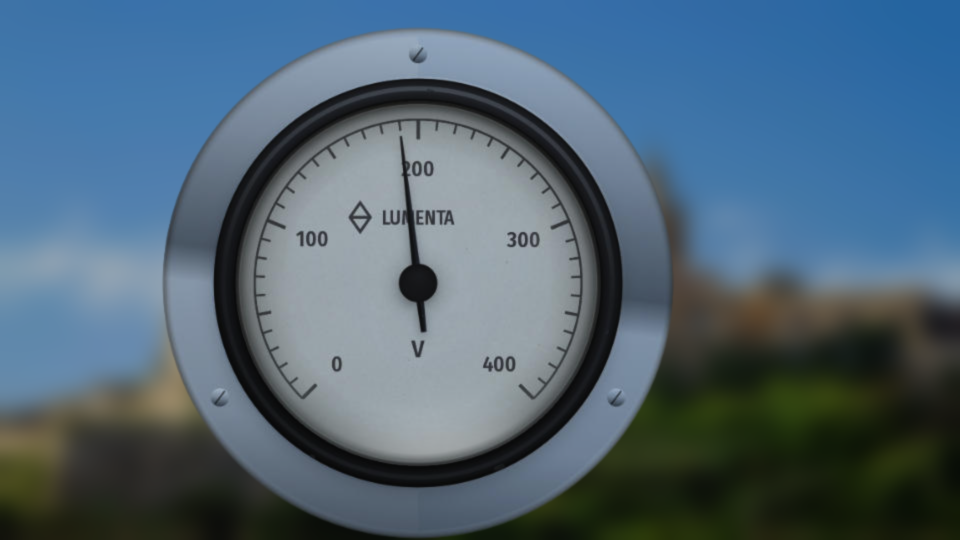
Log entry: 190V
